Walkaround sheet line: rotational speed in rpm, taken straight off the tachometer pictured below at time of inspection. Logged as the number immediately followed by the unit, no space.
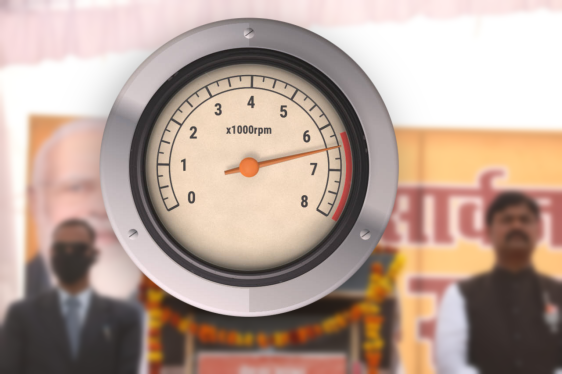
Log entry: 6500rpm
